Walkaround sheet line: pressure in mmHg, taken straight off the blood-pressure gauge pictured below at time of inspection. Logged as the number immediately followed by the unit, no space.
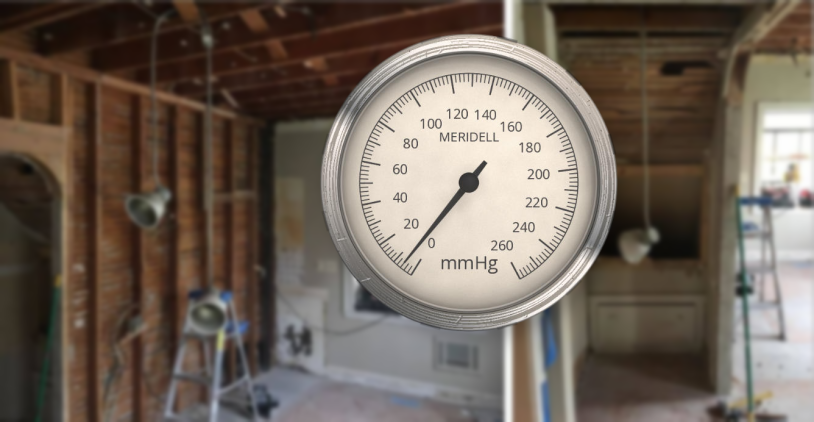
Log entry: 6mmHg
